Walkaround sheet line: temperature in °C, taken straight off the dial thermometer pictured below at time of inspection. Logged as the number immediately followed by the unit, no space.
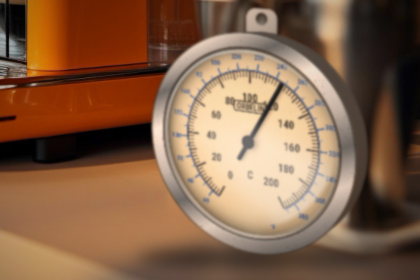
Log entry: 120°C
